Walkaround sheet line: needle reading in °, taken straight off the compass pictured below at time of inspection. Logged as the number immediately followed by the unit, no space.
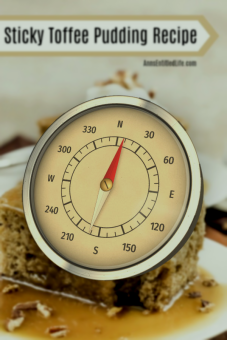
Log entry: 10°
